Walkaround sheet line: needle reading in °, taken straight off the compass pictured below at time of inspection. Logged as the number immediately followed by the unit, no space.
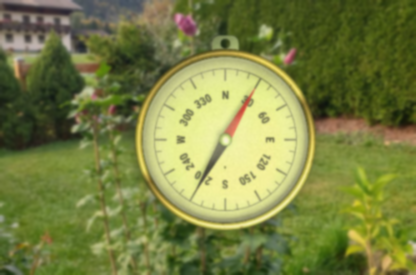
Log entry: 30°
